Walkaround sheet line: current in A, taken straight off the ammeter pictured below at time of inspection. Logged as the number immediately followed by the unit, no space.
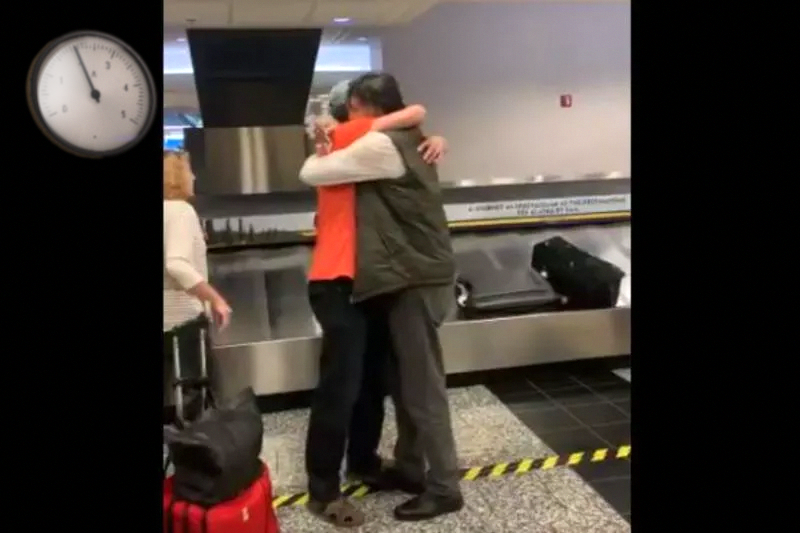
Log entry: 2A
